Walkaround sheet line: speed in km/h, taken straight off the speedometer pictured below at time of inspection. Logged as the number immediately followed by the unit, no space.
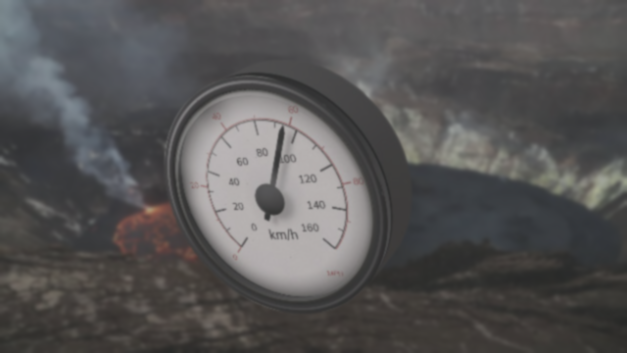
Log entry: 95km/h
